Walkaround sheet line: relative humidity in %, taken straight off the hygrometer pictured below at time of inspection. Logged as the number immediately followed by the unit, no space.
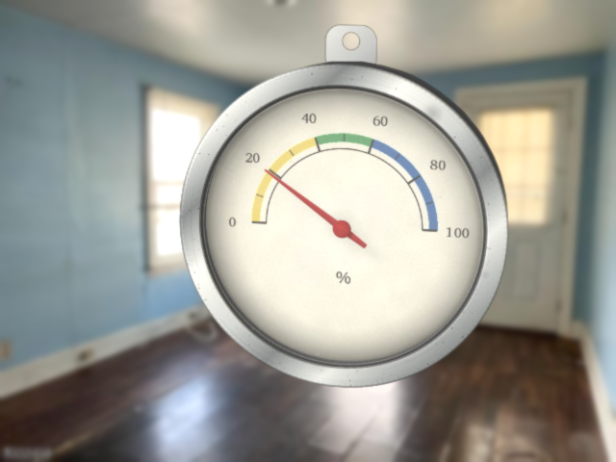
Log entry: 20%
